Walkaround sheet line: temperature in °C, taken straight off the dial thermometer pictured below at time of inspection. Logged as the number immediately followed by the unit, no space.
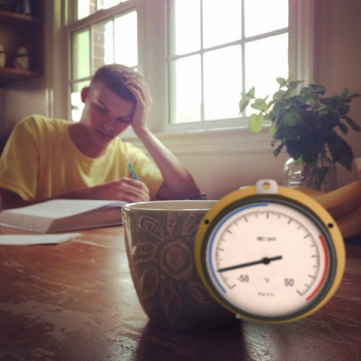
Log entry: -40°C
